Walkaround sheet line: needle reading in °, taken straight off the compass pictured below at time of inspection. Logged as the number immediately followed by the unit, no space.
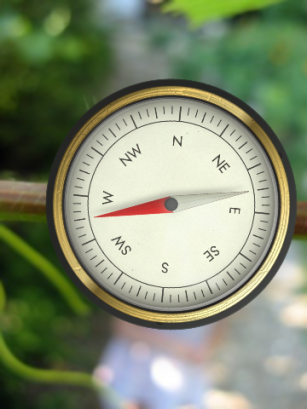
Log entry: 255°
